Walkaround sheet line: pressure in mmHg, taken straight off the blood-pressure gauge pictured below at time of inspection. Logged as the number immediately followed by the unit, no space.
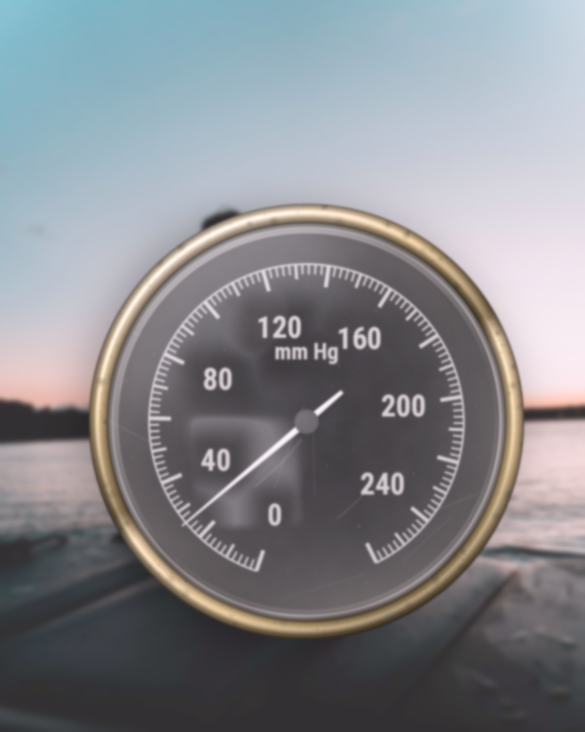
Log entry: 26mmHg
